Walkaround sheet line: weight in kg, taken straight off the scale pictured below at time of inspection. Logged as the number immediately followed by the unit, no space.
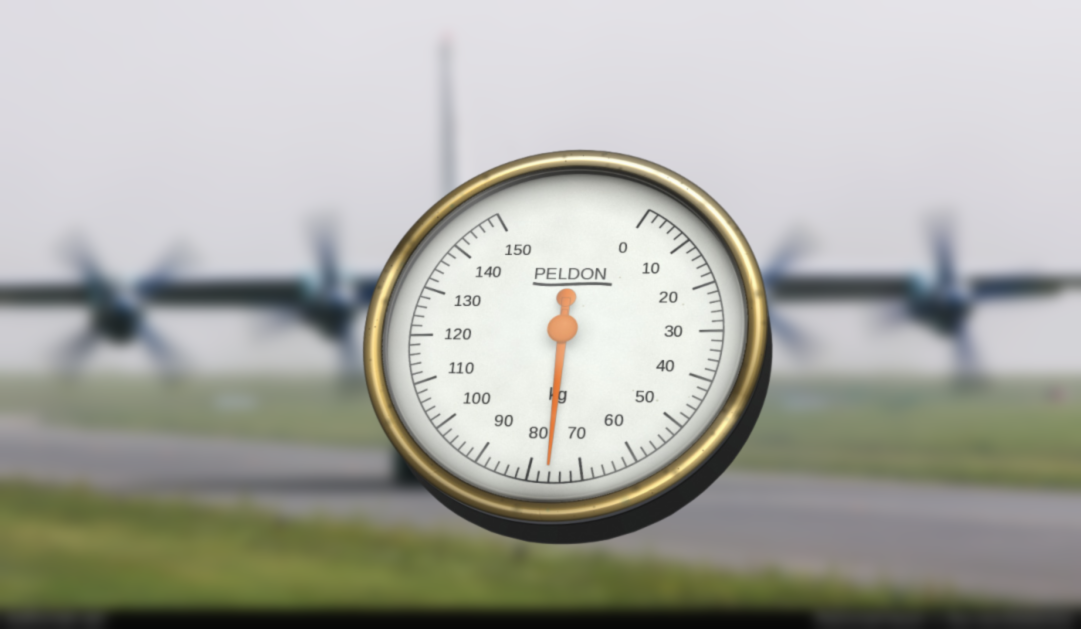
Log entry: 76kg
